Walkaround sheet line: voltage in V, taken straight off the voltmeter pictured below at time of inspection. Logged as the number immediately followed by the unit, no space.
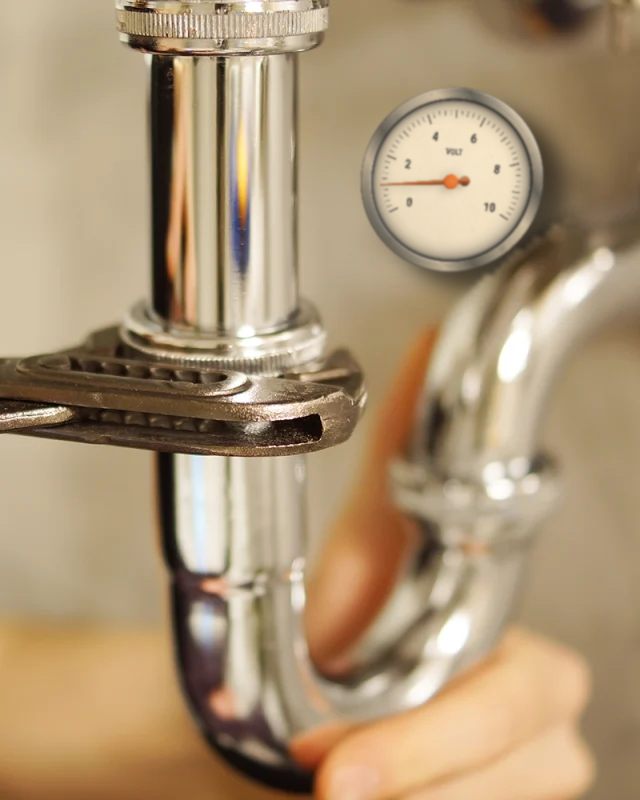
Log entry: 1V
